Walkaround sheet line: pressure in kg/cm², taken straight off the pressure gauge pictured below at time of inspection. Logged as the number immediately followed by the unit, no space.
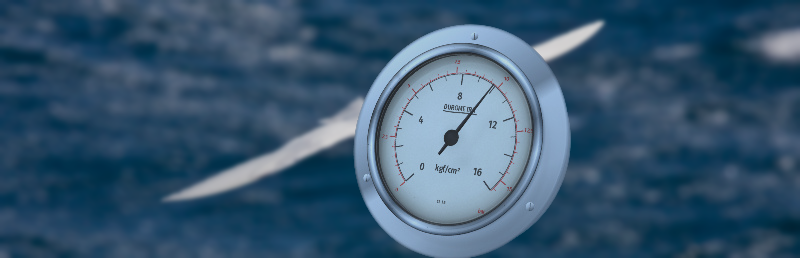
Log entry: 10kg/cm²
